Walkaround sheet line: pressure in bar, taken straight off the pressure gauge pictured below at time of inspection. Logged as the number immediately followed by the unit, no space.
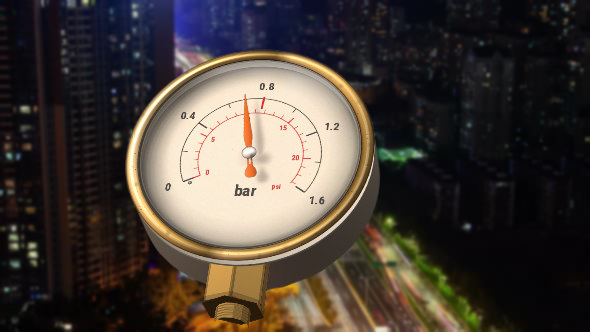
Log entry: 0.7bar
